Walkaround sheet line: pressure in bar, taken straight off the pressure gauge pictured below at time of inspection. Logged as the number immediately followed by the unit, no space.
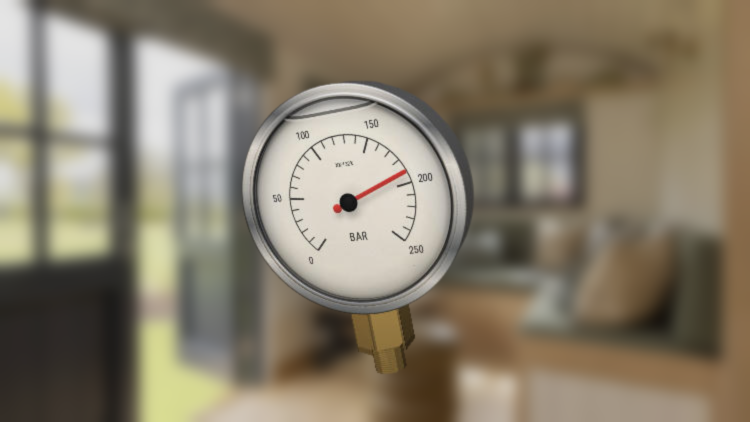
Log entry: 190bar
